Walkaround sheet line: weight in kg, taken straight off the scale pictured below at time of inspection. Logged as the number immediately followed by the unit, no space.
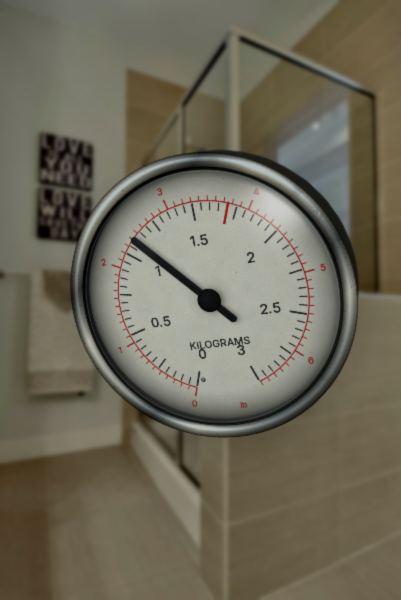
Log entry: 1.1kg
